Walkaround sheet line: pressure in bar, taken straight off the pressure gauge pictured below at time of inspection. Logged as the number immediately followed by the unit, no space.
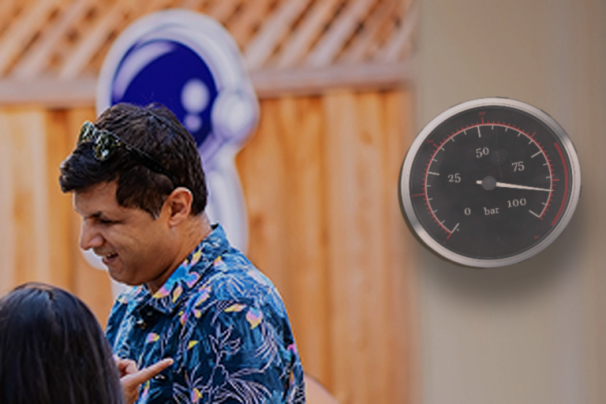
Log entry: 90bar
